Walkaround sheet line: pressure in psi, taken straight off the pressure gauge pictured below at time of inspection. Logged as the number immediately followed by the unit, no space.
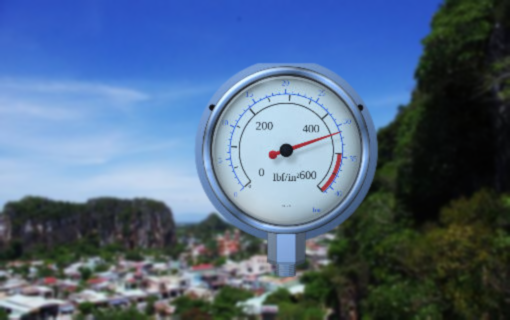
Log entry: 450psi
